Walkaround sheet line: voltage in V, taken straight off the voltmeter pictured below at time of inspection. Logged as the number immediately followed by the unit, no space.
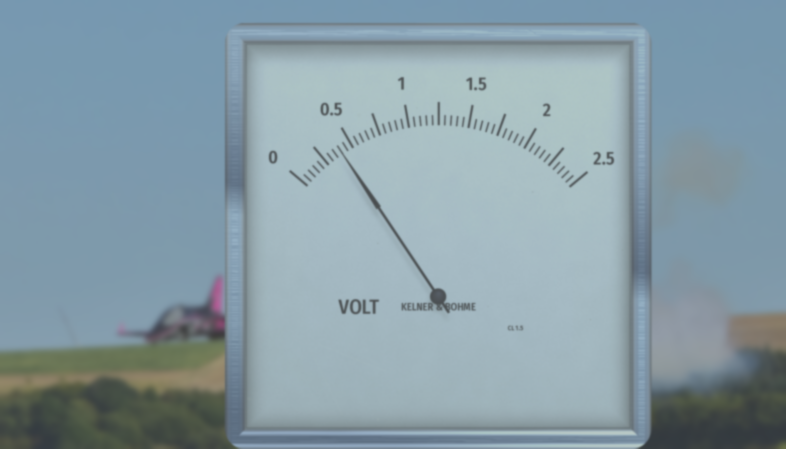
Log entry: 0.4V
